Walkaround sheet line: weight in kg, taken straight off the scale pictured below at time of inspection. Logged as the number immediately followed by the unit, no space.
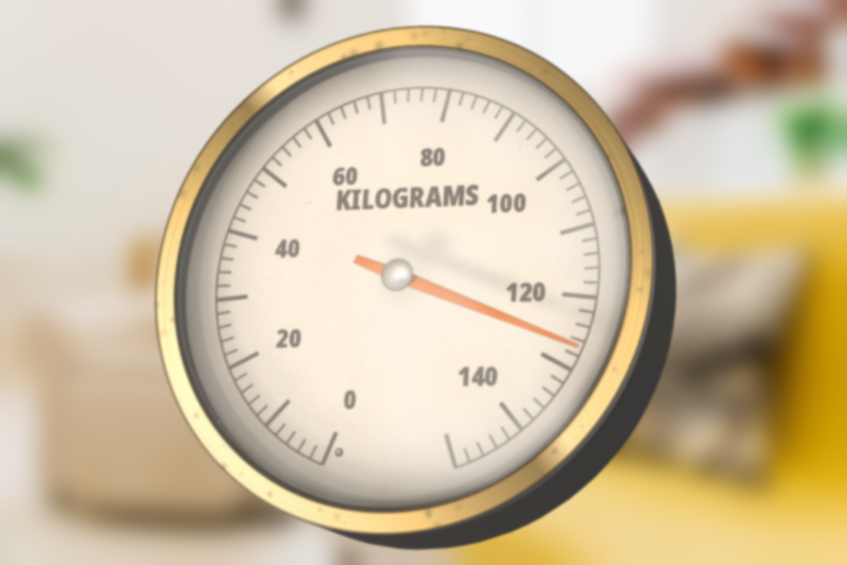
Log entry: 127kg
